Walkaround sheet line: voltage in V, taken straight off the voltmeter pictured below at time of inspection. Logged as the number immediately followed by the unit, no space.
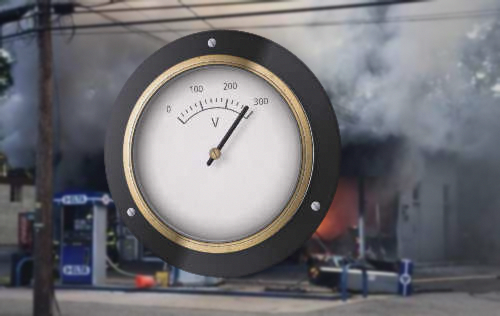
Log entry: 280V
